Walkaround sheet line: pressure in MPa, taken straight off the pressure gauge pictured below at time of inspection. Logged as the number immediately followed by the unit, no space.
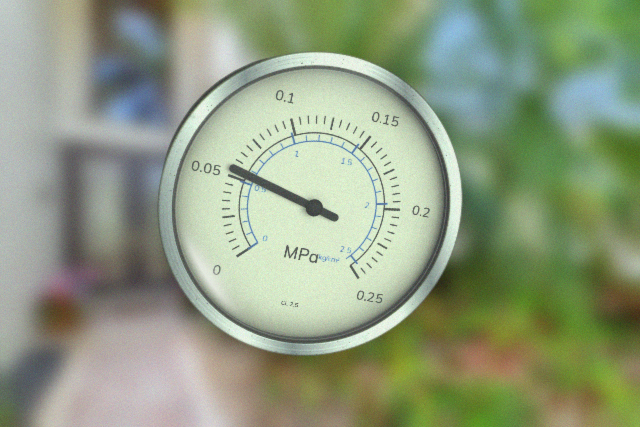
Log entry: 0.055MPa
